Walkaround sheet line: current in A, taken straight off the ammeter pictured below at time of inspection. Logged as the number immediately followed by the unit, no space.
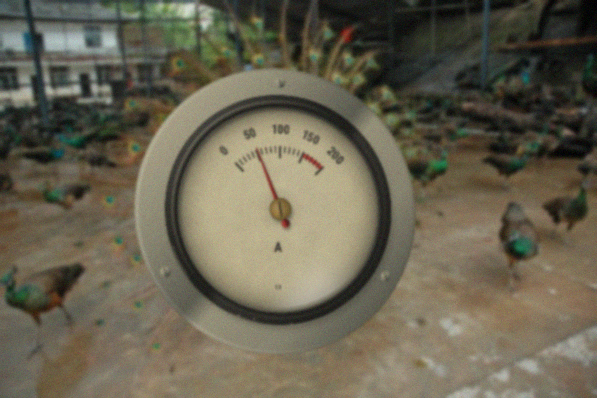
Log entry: 50A
